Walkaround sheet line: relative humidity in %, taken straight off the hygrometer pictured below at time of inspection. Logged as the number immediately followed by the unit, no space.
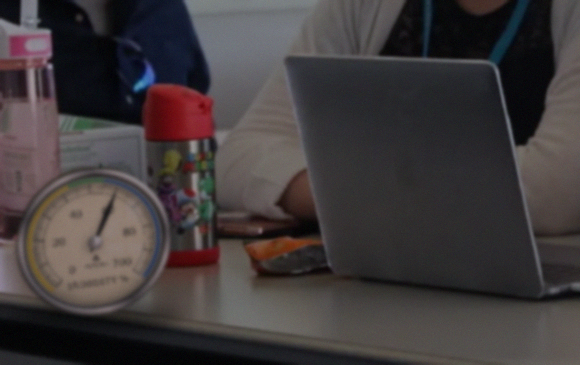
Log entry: 60%
